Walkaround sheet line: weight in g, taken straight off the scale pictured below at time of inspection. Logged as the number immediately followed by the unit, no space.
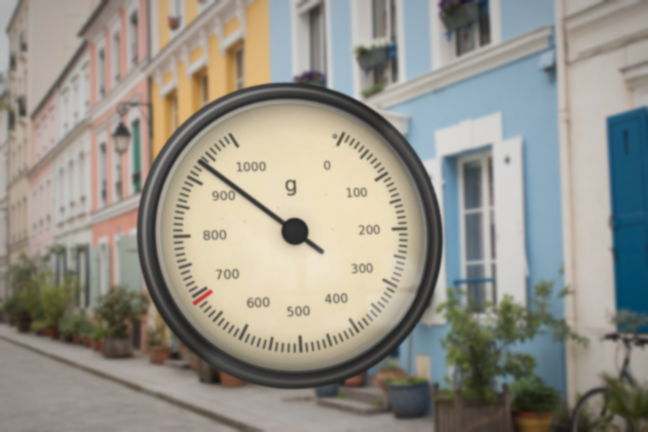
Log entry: 930g
